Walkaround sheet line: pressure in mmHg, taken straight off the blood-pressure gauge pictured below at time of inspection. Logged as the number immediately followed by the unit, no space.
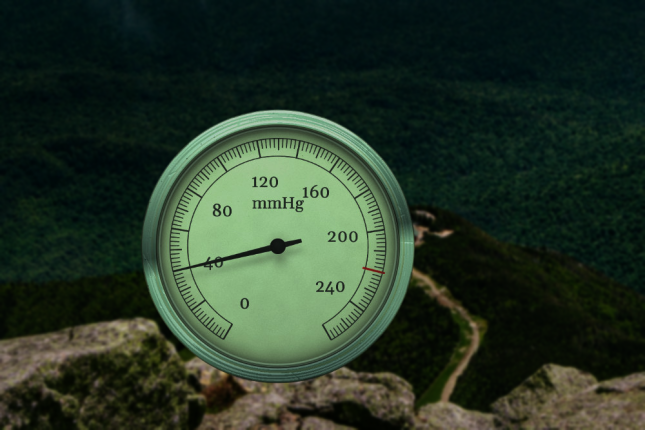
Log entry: 40mmHg
